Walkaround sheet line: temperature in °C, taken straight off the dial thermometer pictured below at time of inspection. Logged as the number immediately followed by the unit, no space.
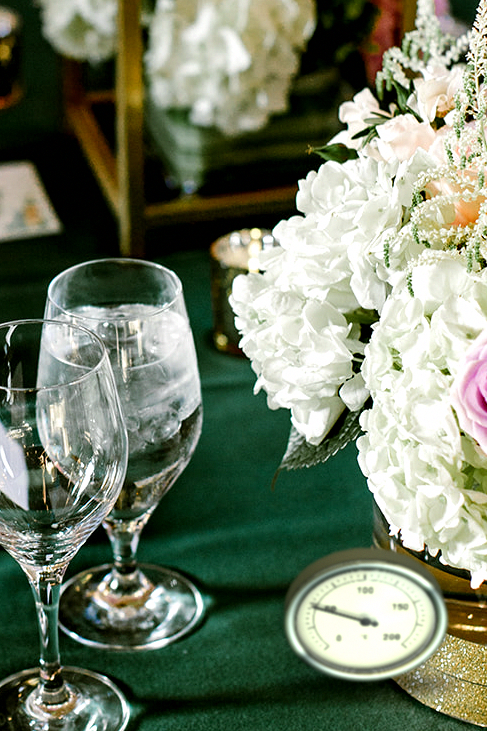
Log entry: 50°C
